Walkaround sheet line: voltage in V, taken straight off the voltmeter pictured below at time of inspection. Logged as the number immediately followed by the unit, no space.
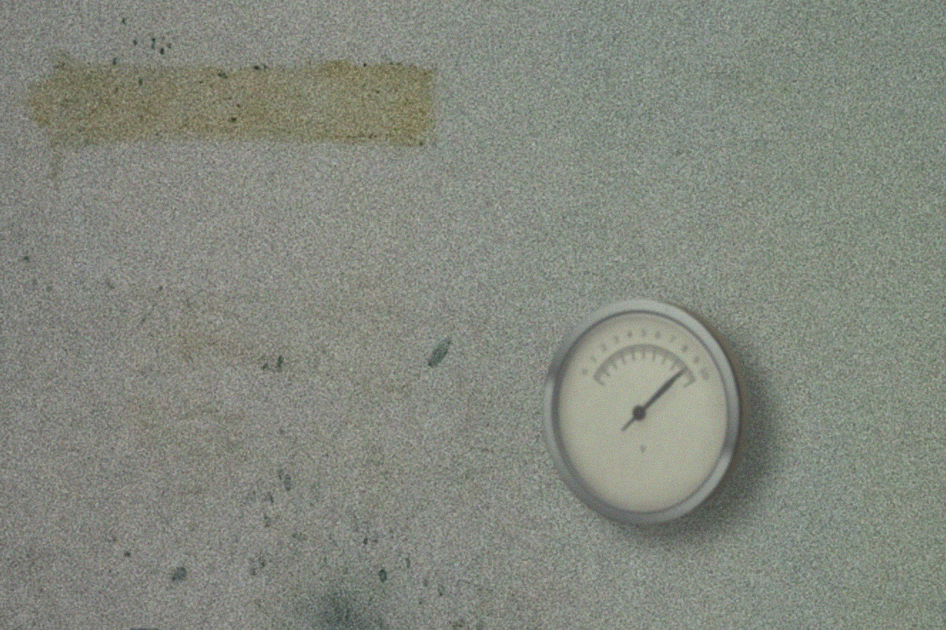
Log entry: 9V
